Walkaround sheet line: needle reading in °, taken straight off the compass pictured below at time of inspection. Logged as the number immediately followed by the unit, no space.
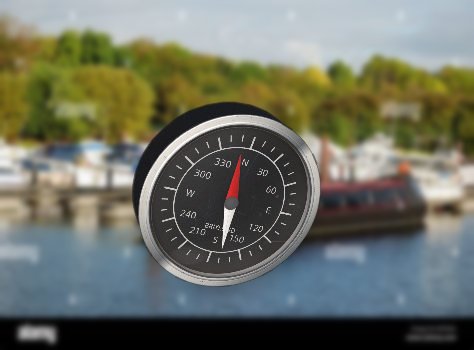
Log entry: 350°
